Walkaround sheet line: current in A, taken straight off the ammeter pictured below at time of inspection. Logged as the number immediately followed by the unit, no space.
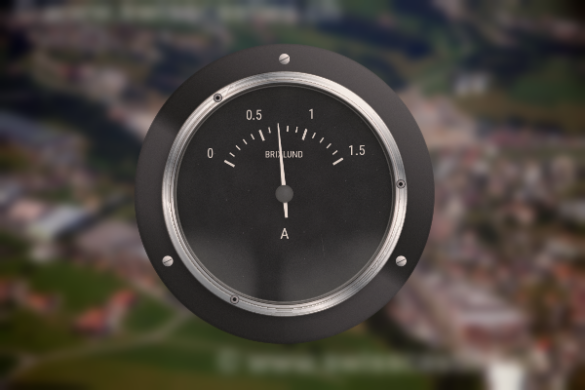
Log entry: 0.7A
